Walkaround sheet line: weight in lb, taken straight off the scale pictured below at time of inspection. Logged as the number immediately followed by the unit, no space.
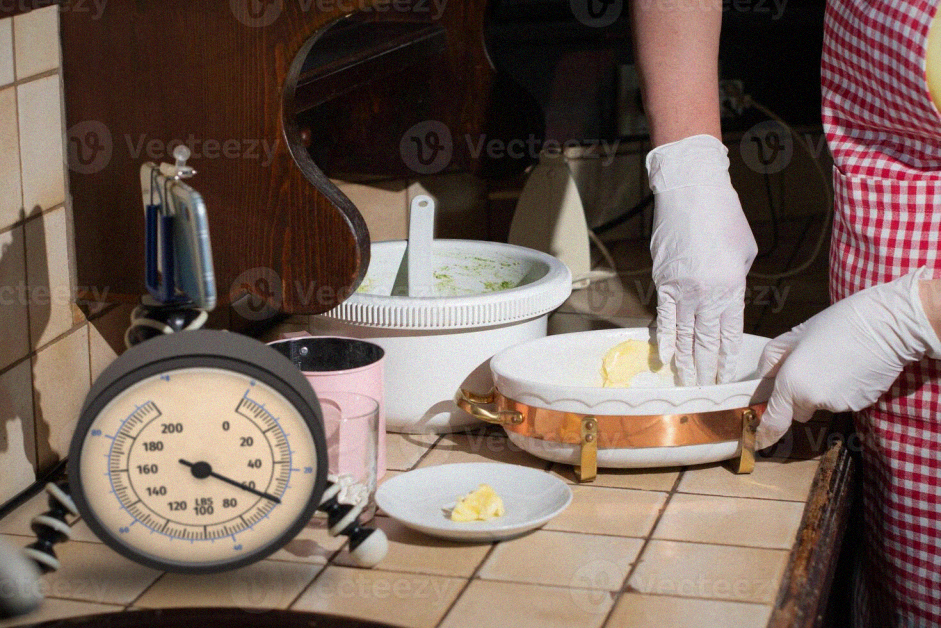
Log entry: 60lb
